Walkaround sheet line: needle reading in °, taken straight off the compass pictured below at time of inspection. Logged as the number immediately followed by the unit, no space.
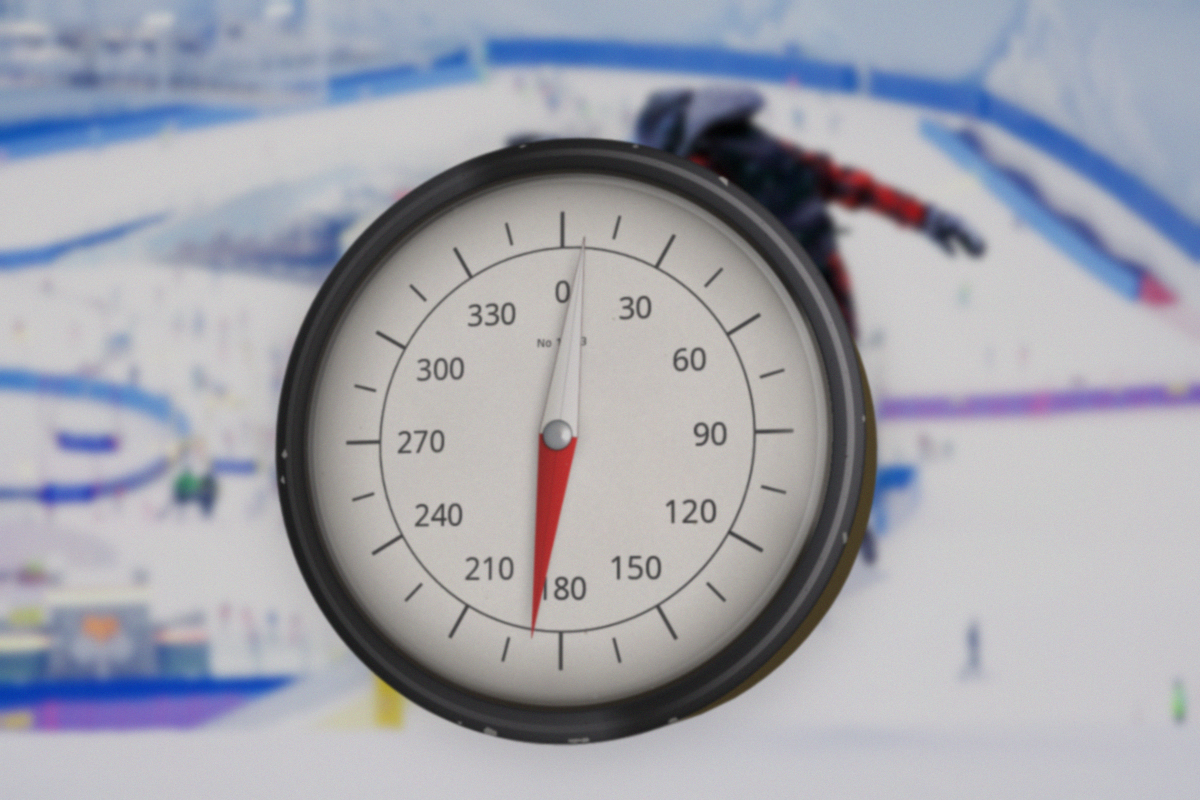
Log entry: 187.5°
